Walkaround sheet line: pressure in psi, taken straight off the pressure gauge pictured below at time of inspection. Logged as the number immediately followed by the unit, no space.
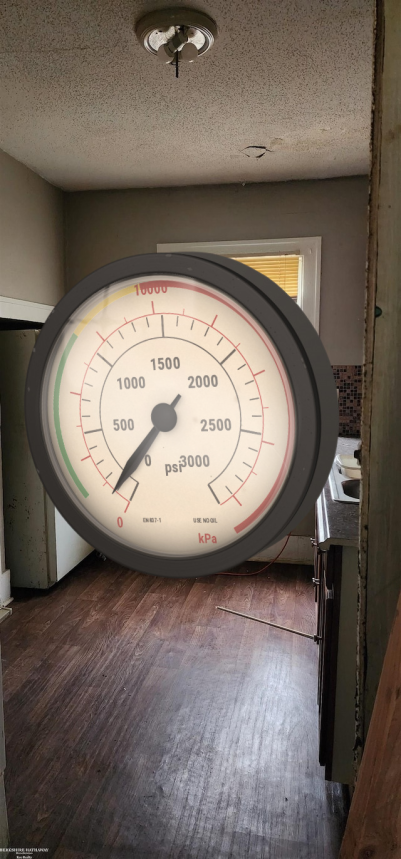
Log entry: 100psi
